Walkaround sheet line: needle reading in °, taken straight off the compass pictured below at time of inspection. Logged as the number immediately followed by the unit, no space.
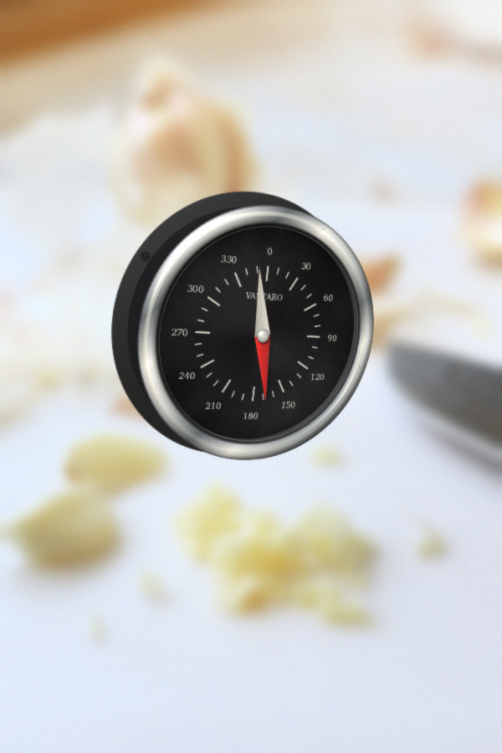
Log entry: 170°
